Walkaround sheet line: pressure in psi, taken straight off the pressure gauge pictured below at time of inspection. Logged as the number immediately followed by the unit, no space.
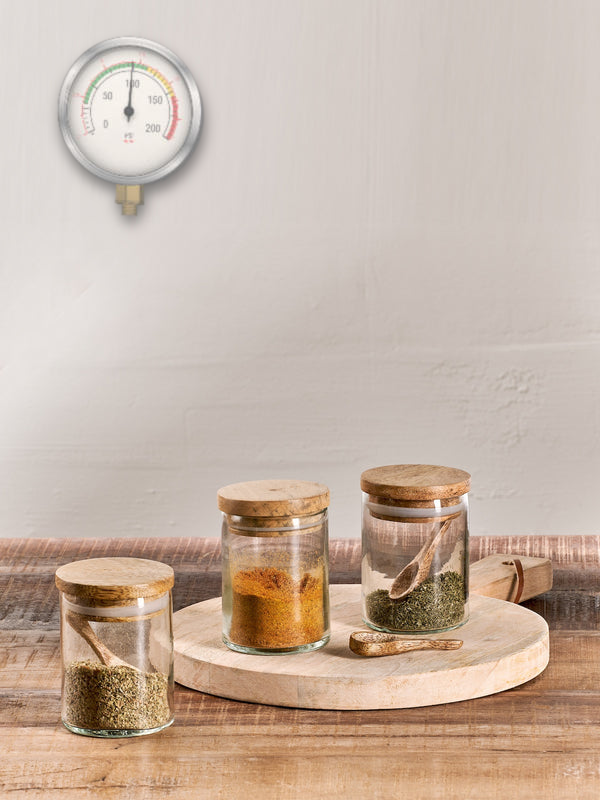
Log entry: 100psi
